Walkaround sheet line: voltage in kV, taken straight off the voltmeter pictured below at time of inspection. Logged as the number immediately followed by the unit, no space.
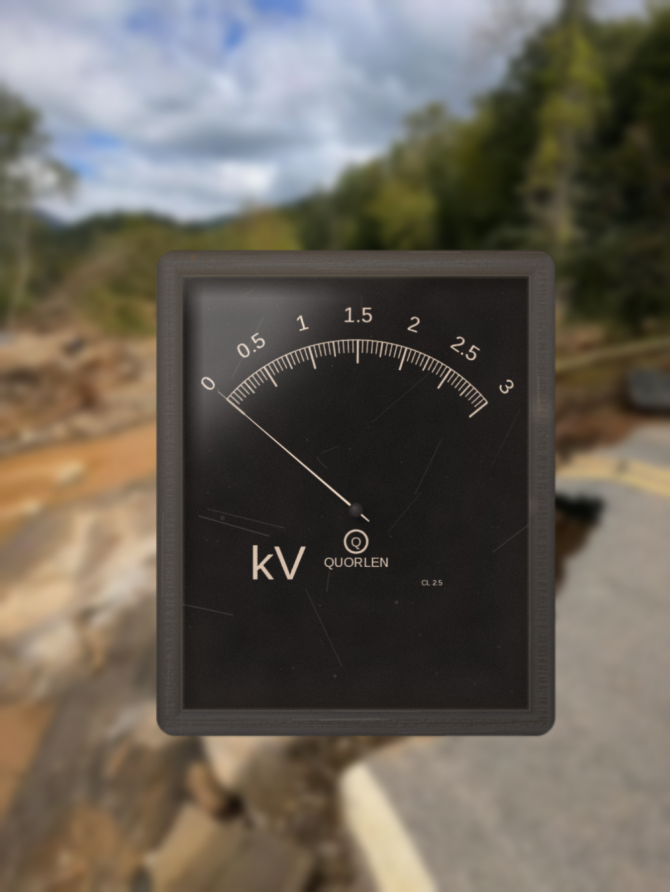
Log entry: 0kV
